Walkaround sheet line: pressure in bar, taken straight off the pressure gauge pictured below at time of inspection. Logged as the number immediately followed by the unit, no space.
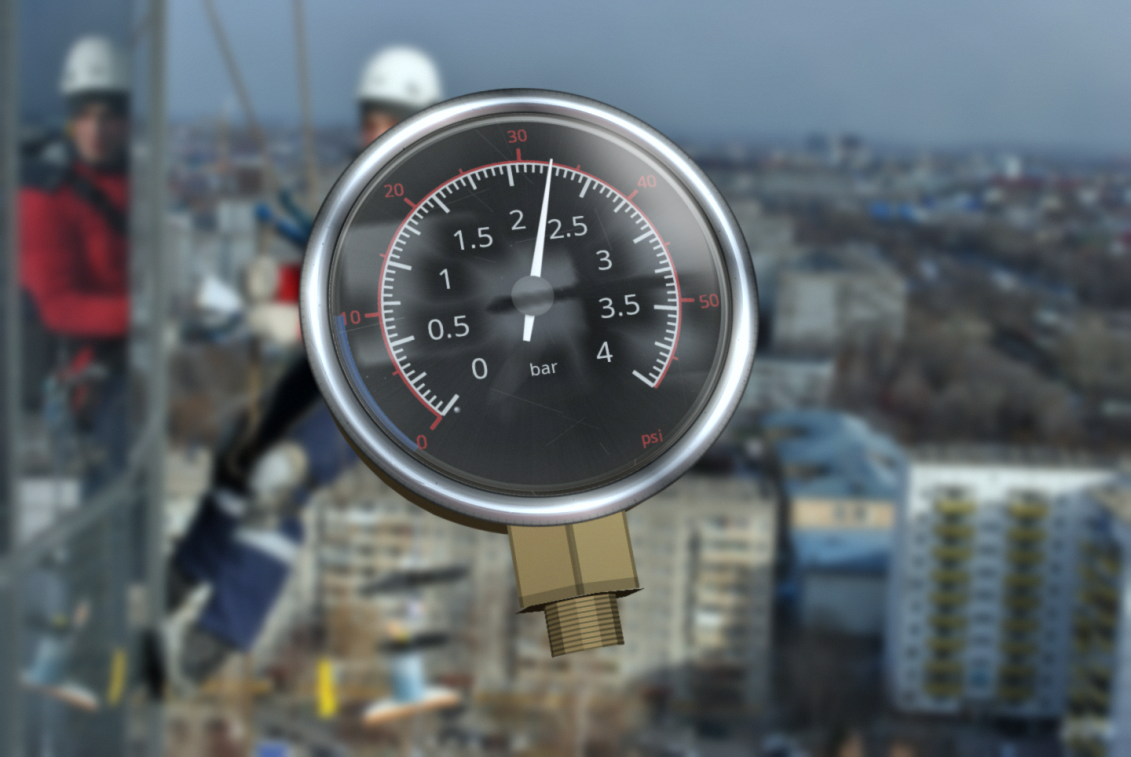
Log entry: 2.25bar
